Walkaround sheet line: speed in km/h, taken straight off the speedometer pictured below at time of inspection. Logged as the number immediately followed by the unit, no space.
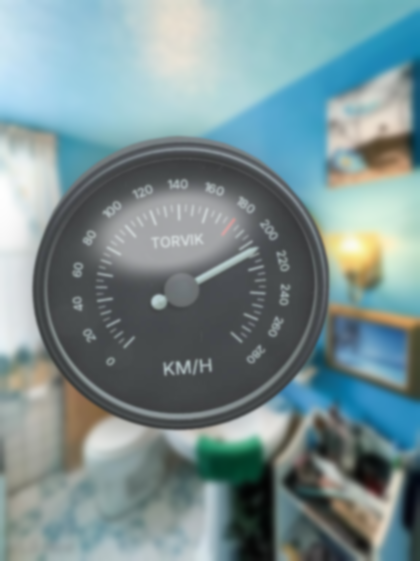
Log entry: 205km/h
